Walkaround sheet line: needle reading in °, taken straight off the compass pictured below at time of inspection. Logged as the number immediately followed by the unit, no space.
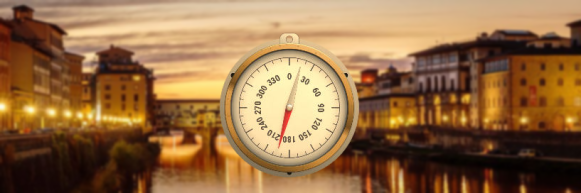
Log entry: 195°
